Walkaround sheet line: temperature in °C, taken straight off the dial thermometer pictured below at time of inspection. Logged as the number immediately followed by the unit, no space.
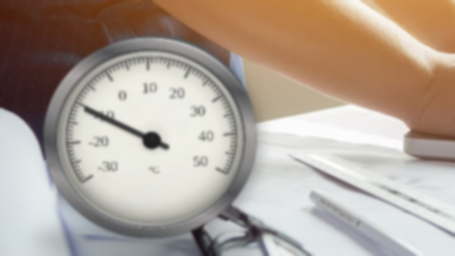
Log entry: -10°C
